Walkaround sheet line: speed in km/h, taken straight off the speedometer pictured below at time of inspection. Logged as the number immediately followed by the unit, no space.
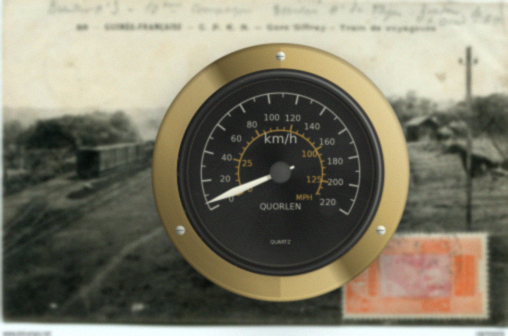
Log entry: 5km/h
